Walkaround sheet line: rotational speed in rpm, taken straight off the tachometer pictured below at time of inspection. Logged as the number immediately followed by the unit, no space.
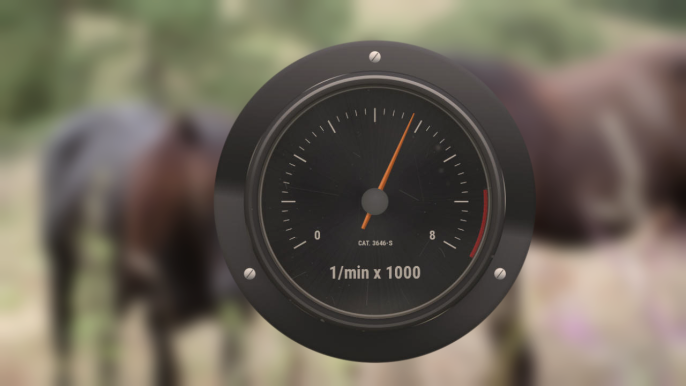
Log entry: 4800rpm
